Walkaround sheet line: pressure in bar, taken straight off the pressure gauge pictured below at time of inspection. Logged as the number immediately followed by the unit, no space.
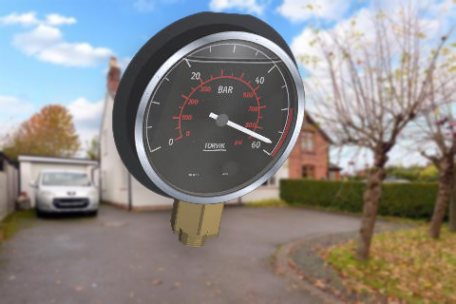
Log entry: 57.5bar
